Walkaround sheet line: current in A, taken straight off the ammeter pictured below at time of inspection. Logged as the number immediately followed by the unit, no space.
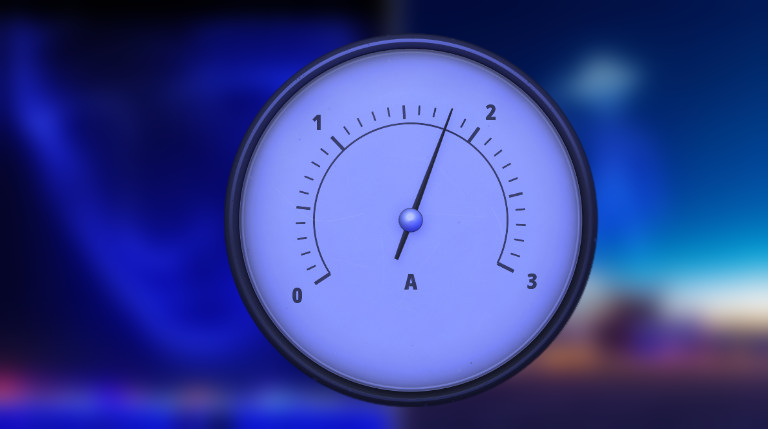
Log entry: 1.8A
